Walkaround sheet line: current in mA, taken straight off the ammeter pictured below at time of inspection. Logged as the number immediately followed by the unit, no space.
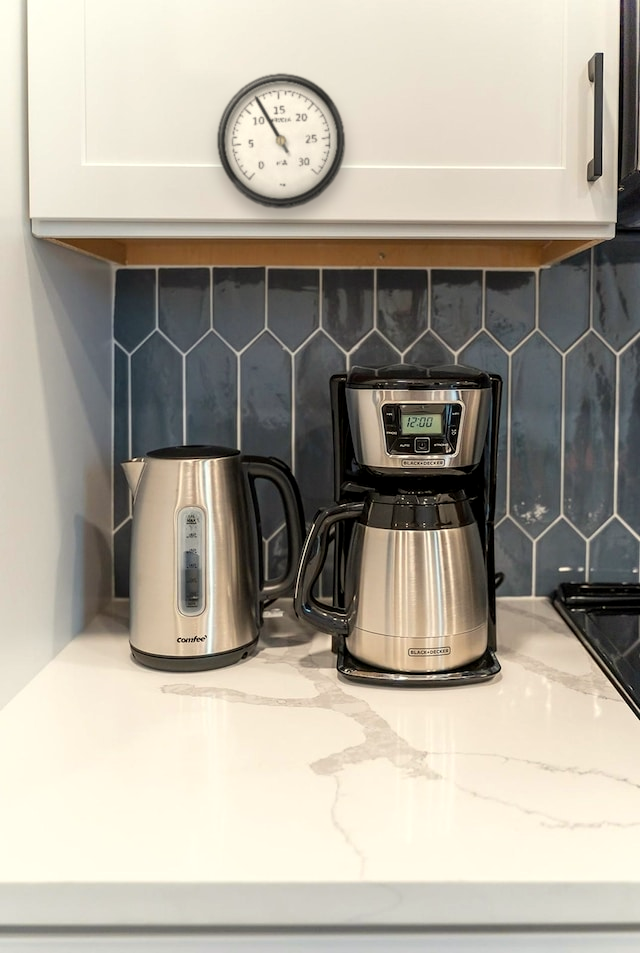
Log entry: 12mA
